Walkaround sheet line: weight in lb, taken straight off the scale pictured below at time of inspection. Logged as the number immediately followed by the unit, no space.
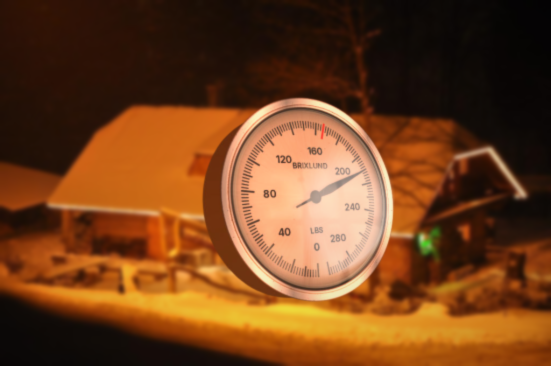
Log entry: 210lb
